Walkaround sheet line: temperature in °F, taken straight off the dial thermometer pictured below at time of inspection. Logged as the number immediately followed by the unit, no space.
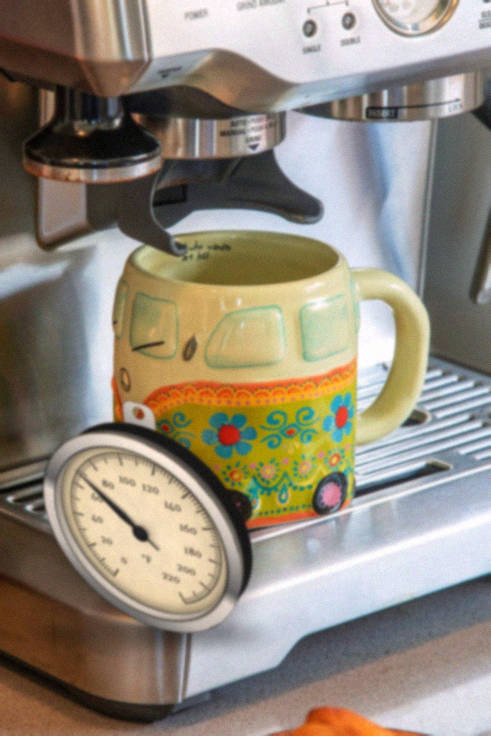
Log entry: 70°F
